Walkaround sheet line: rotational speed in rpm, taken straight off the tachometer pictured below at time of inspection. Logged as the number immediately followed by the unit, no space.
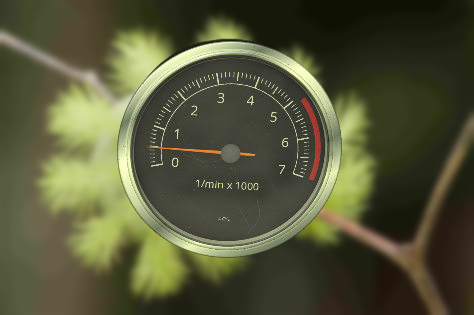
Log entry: 500rpm
